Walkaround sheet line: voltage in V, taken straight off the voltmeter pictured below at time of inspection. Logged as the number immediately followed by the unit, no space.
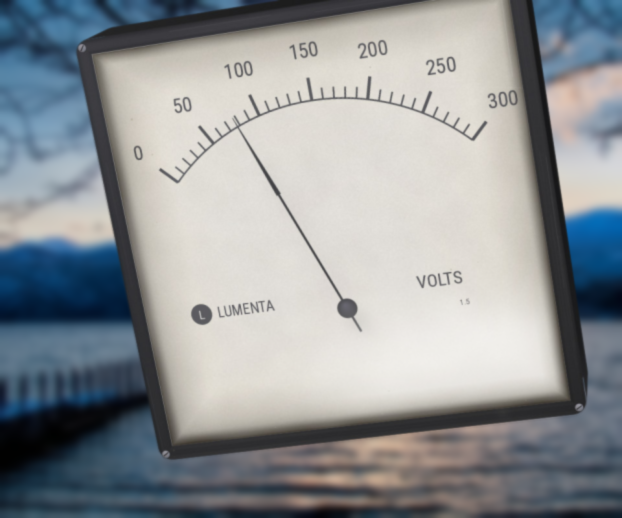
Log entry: 80V
